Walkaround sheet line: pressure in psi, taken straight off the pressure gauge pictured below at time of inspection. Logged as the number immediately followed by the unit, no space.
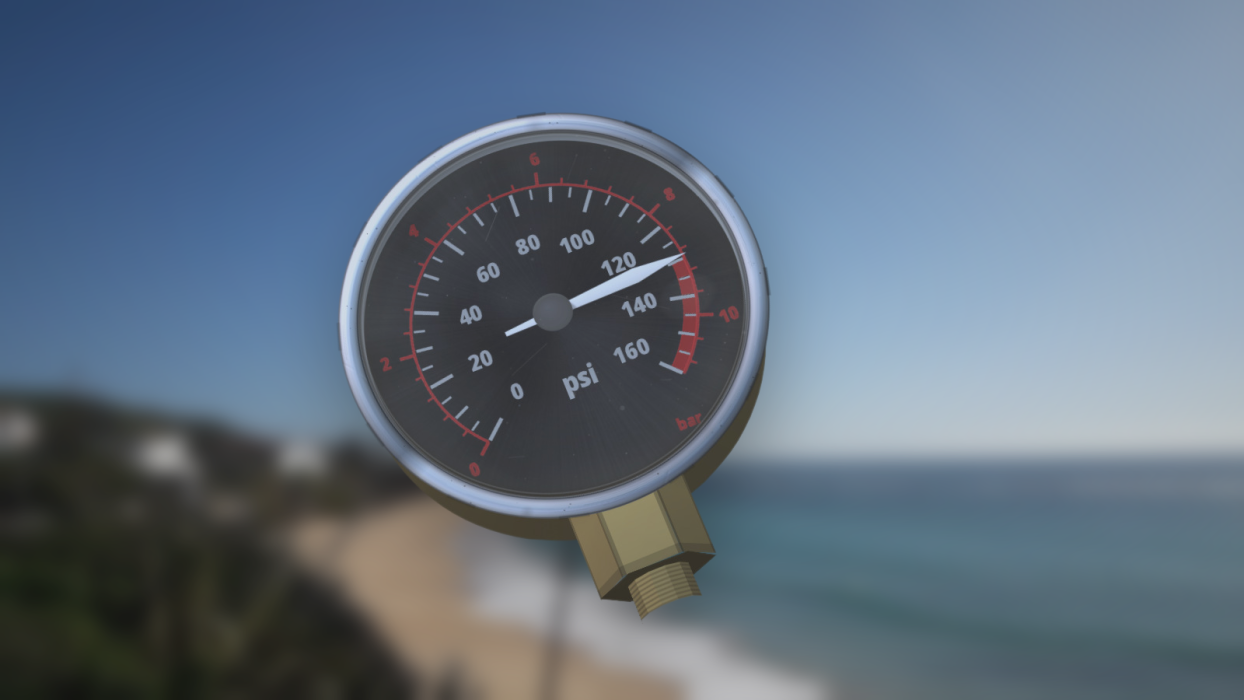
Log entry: 130psi
